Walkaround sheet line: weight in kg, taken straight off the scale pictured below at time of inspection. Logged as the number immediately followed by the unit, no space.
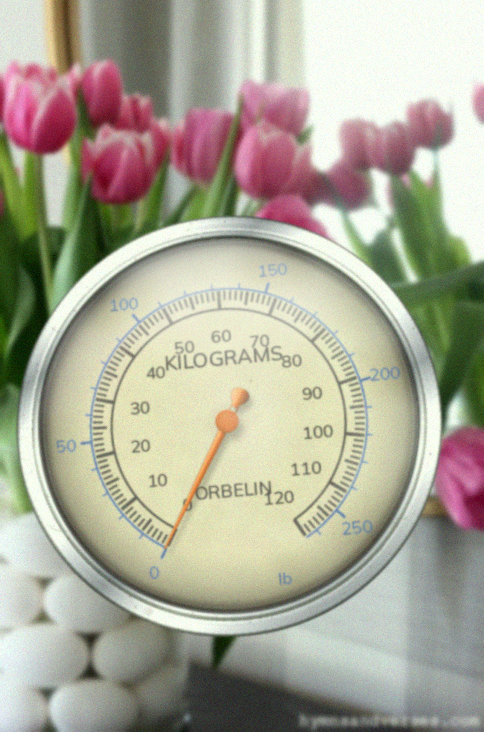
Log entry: 0kg
